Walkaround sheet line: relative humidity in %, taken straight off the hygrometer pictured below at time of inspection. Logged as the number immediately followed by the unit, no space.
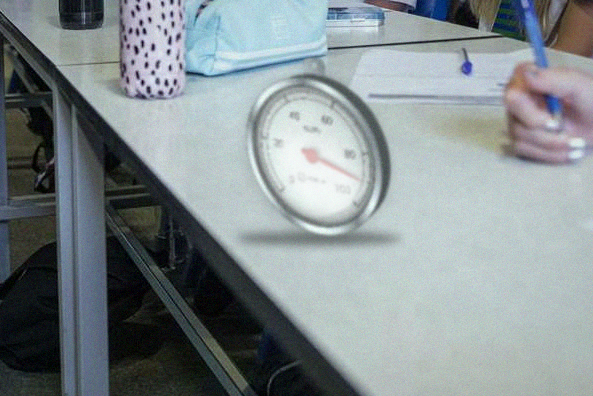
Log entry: 90%
